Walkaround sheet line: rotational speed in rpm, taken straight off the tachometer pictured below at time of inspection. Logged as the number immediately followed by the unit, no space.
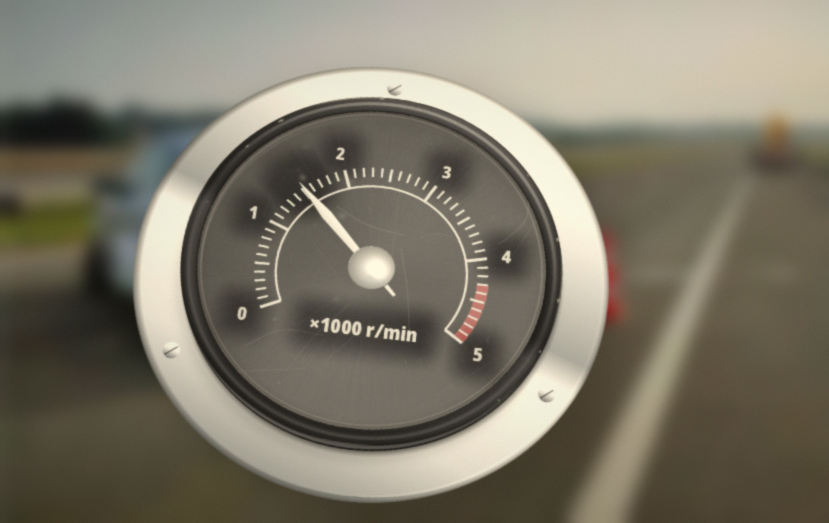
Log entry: 1500rpm
